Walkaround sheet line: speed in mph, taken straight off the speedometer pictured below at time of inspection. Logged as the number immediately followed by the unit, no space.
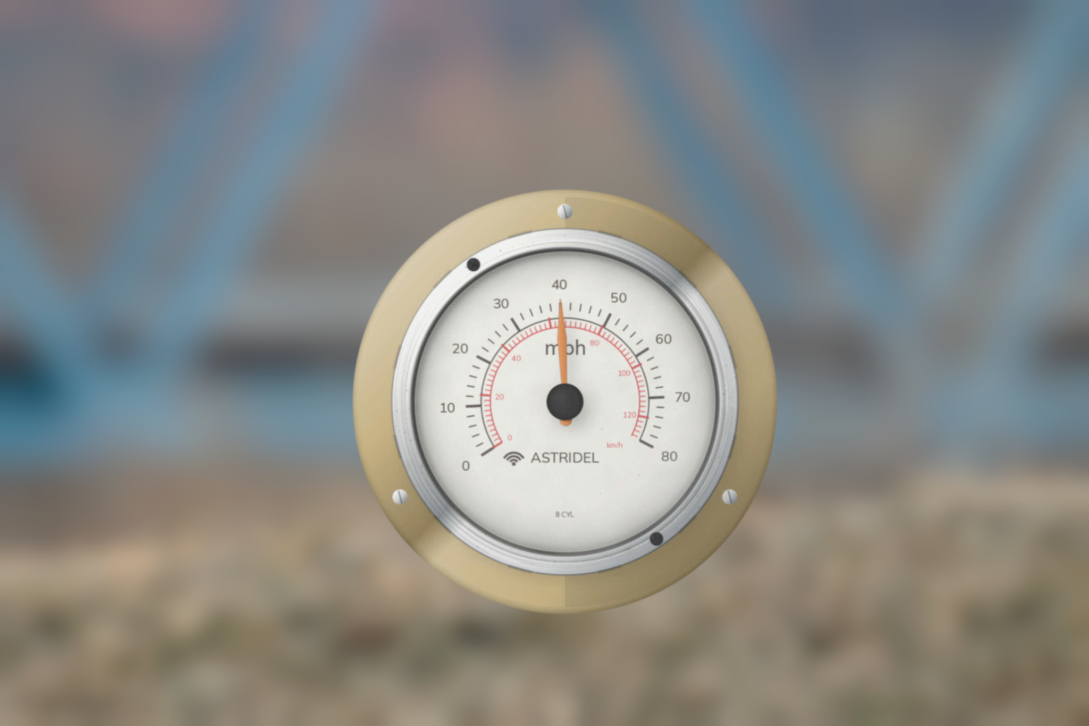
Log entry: 40mph
